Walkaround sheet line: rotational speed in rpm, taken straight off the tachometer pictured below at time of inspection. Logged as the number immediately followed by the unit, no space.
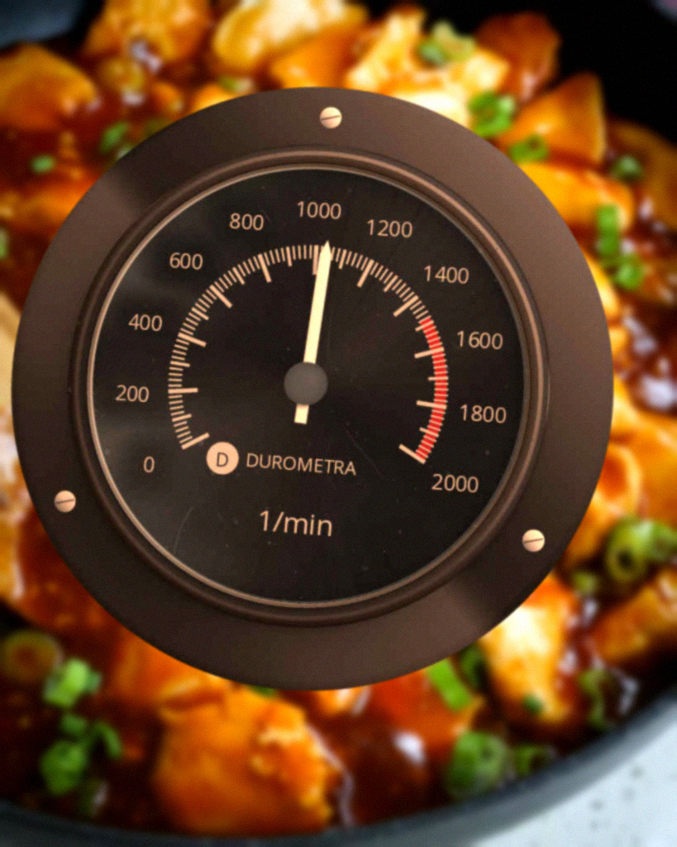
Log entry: 1040rpm
